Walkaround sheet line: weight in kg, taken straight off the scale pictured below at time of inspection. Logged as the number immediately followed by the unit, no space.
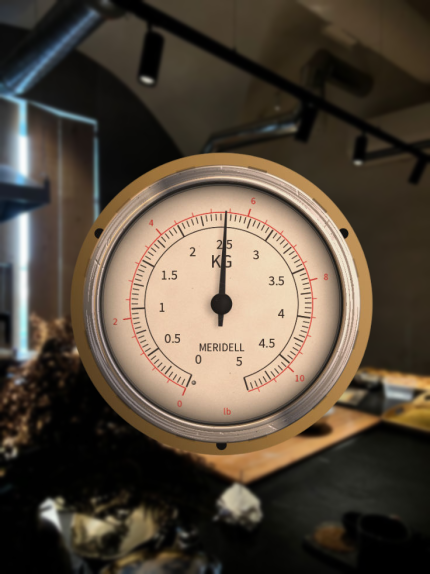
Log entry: 2.5kg
